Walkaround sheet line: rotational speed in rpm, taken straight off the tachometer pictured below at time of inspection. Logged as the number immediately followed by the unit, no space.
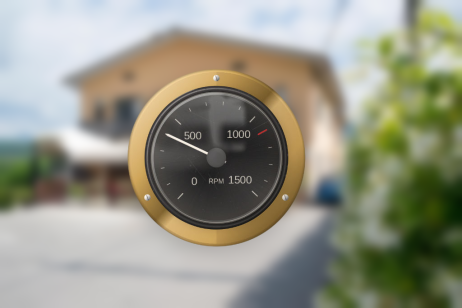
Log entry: 400rpm
